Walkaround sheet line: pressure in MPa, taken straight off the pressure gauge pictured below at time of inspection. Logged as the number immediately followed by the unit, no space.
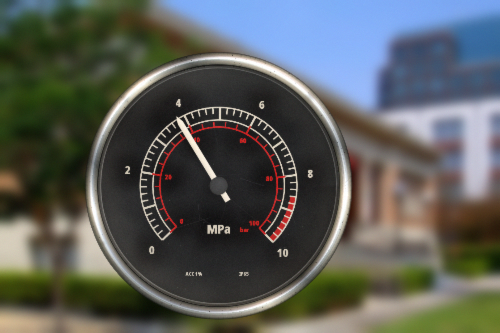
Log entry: 3.8MPa
